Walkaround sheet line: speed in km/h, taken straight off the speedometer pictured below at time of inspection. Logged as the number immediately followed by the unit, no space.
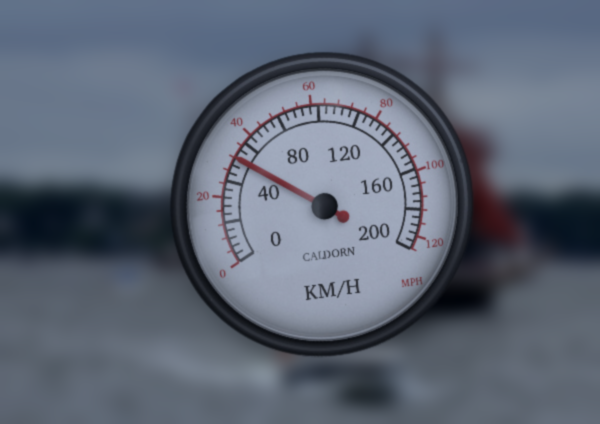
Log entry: 52km/h
